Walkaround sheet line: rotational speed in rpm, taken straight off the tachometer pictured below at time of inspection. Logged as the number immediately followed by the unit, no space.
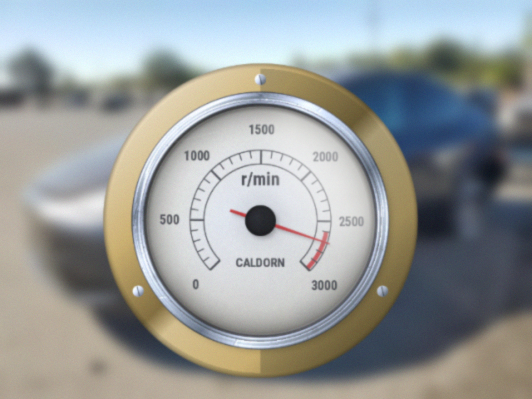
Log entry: 2700rpm
